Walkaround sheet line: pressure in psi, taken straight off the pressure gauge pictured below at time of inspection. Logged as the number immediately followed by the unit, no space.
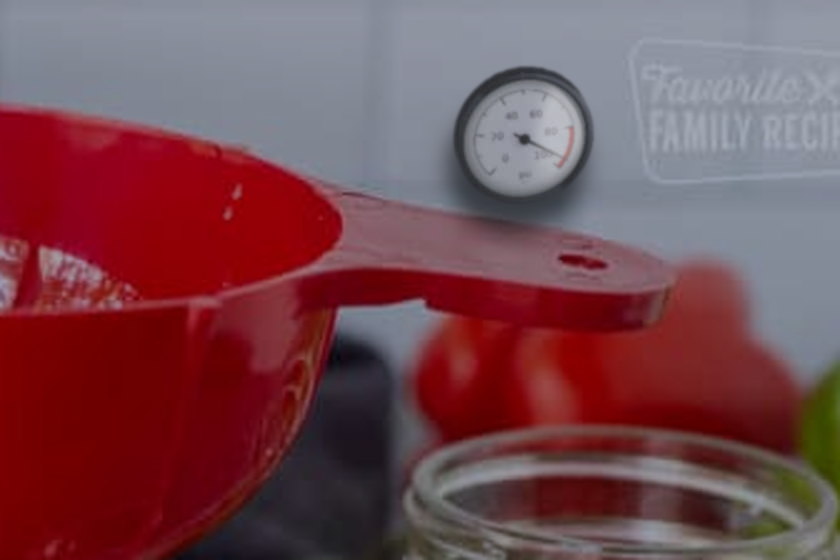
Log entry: 95psi
